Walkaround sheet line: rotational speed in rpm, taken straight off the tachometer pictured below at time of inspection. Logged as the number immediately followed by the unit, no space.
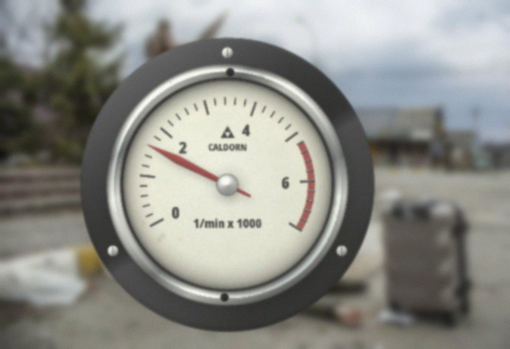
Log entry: 1600rpm
